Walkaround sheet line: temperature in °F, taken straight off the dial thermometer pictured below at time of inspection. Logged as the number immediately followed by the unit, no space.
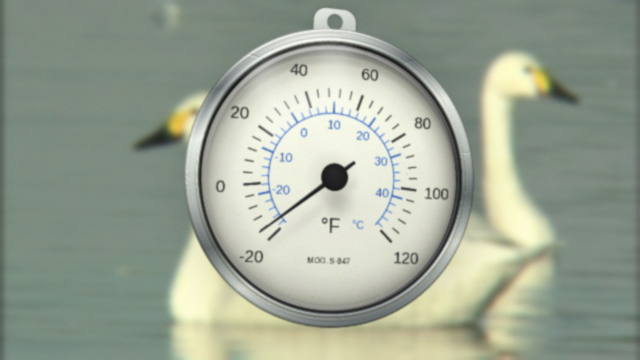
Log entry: -16°F
